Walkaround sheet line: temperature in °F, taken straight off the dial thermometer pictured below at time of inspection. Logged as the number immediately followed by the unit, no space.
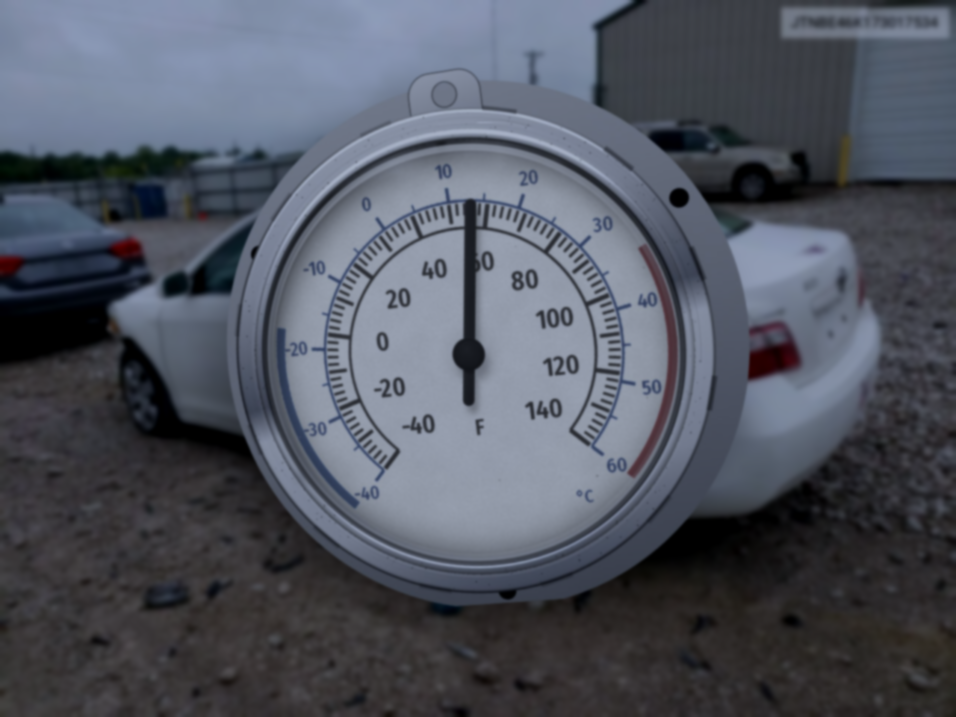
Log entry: 56°F
